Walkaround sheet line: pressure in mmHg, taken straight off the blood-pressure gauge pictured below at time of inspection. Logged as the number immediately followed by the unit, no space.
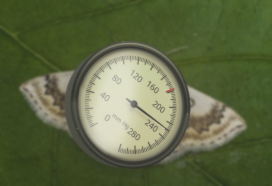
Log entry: 230mmHg
